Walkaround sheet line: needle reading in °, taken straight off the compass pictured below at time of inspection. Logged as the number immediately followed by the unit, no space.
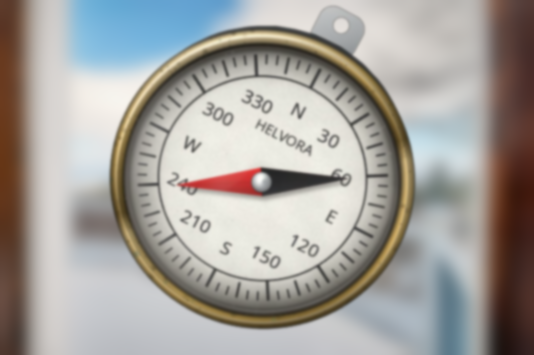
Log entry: 240°
